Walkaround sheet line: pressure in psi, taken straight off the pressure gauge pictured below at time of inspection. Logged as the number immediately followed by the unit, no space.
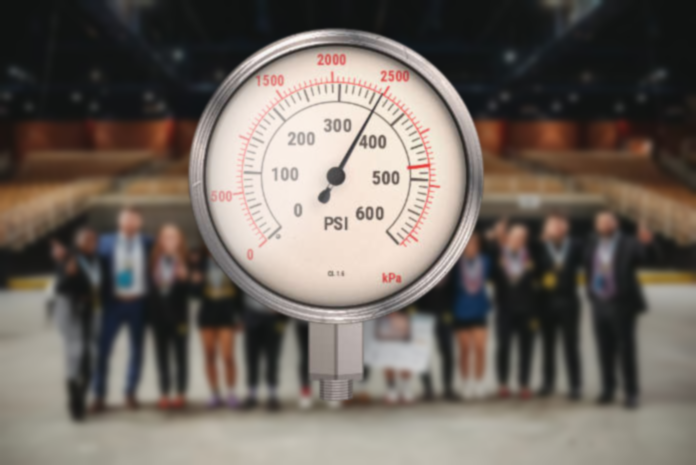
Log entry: 360psi
